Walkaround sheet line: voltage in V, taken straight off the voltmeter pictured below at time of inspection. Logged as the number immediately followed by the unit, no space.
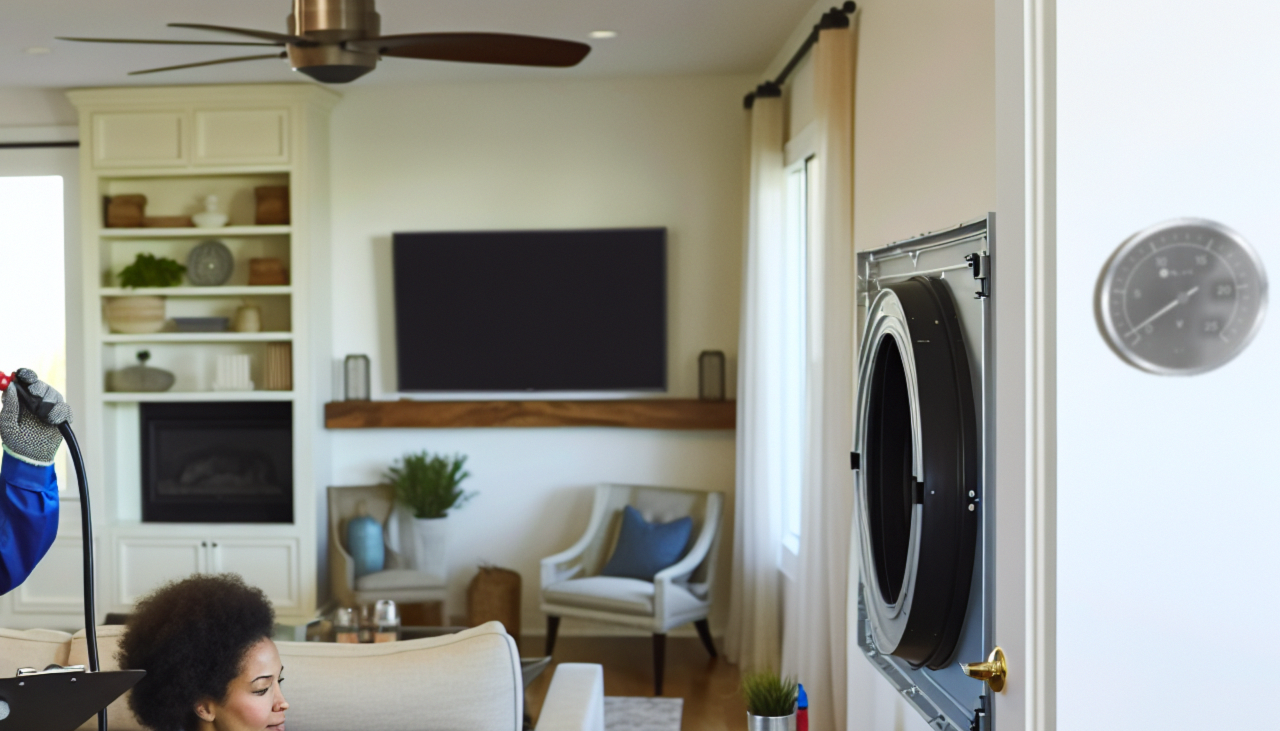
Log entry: 1V
